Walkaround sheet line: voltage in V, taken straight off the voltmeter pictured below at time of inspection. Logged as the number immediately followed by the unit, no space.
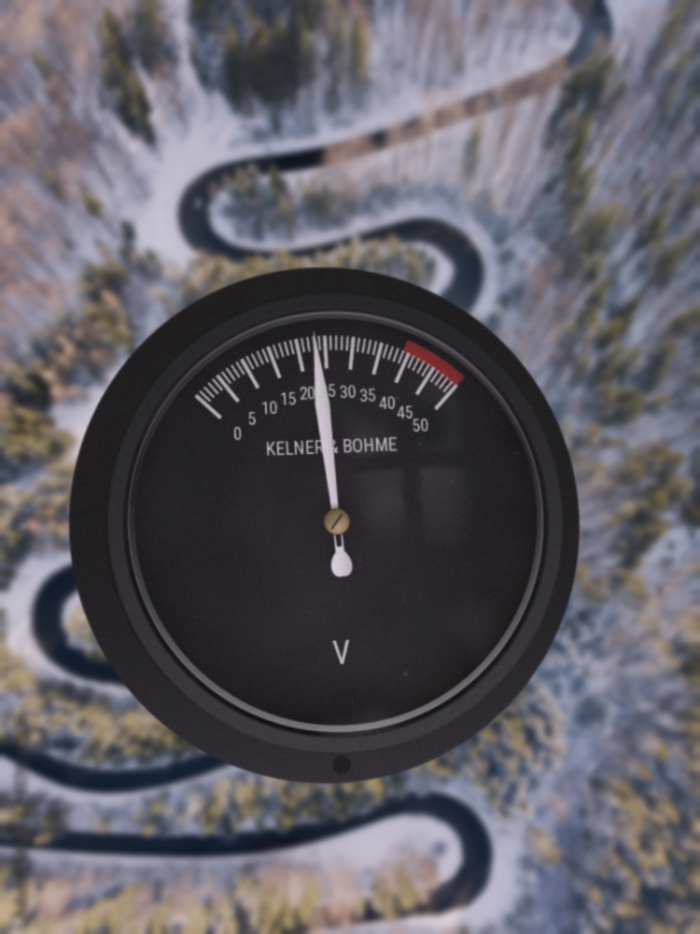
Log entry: 23V
